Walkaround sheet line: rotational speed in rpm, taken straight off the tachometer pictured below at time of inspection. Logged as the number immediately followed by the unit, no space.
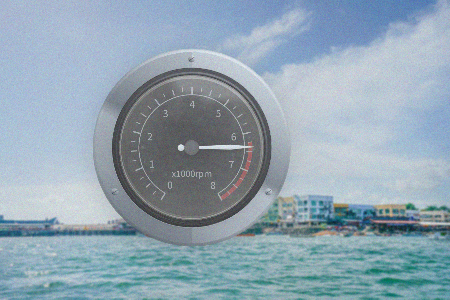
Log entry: 6375rpm
